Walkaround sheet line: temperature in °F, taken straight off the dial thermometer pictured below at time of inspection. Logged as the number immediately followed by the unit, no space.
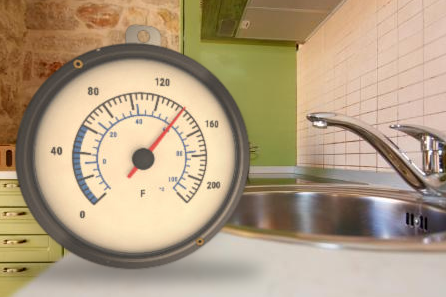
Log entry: 140°F
